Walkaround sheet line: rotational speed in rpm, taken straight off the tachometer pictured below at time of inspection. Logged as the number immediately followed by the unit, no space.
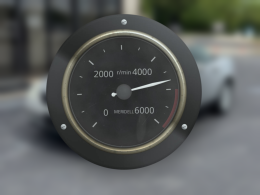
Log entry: 4750rpm
